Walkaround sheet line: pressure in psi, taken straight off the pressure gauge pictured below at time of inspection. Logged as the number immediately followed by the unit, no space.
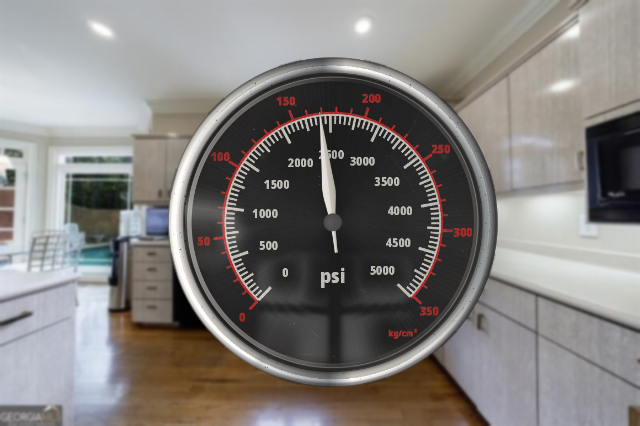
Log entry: 2400psi
